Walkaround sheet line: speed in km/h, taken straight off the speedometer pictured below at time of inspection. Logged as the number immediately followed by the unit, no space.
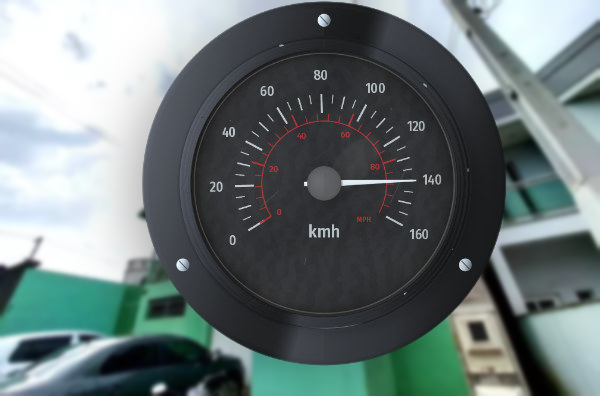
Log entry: 140km/h
